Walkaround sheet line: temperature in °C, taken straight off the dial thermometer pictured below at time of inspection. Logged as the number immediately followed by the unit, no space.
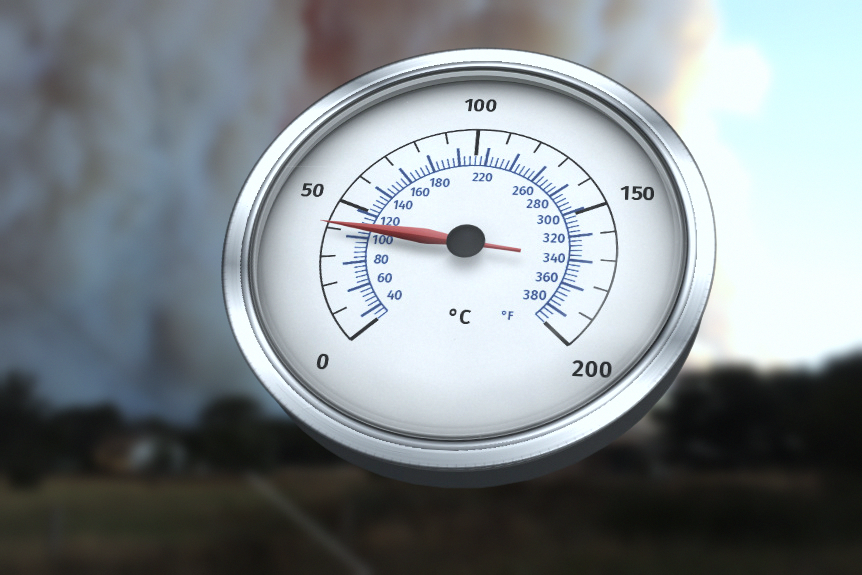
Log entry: 40°C
